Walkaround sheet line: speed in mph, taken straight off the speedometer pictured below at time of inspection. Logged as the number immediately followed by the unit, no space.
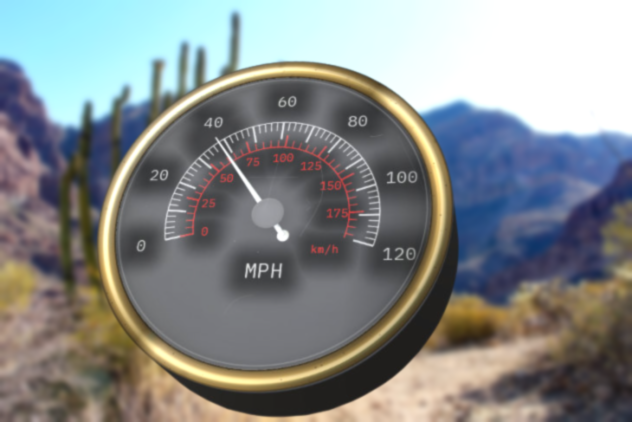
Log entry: 38mph
